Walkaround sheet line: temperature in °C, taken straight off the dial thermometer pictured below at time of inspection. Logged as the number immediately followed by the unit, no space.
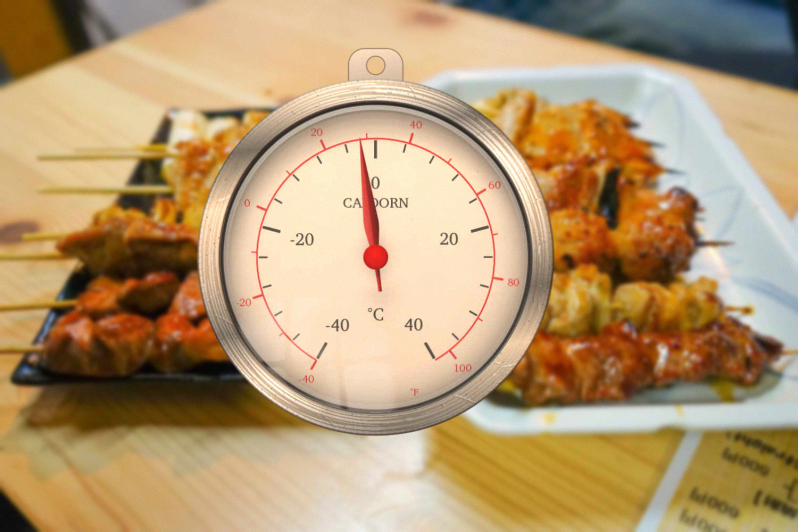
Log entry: -2°C
